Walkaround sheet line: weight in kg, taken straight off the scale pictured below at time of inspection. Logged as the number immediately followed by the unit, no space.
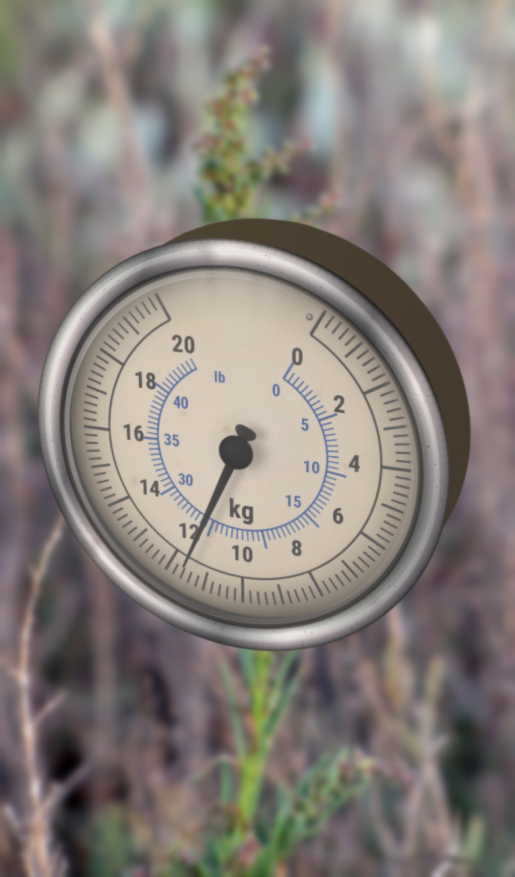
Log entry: 11.6kg
